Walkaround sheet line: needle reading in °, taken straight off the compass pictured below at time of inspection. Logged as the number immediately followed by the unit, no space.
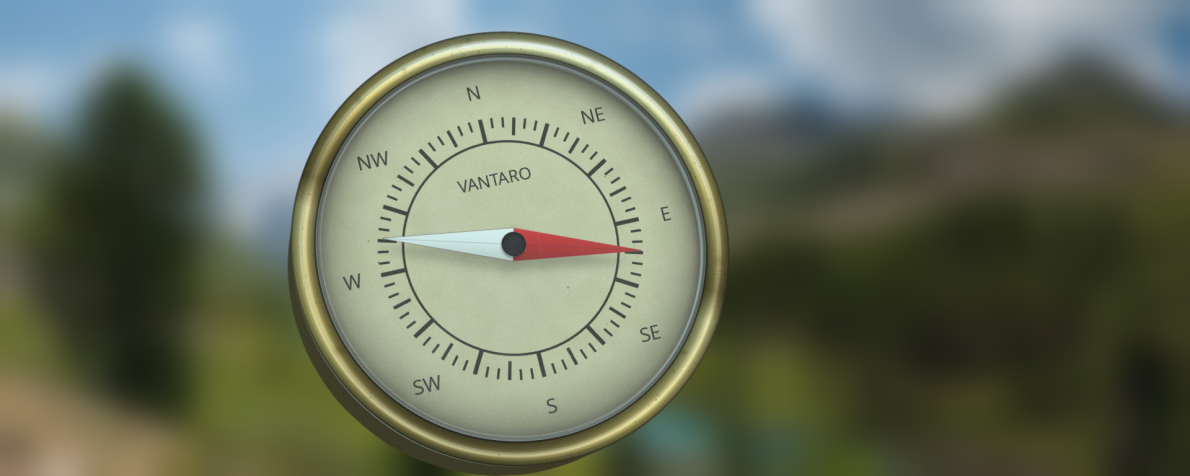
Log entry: 105°
